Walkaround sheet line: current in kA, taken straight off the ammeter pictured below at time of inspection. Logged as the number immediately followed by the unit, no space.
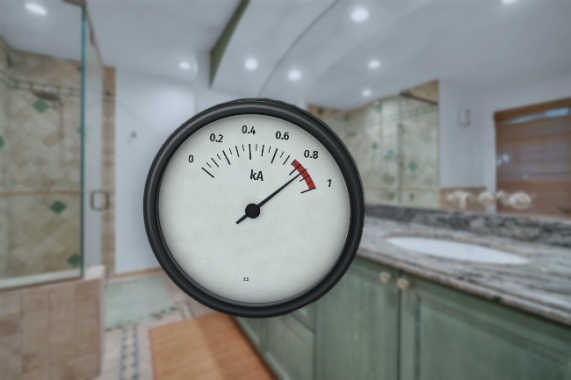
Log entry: 0.85kA
